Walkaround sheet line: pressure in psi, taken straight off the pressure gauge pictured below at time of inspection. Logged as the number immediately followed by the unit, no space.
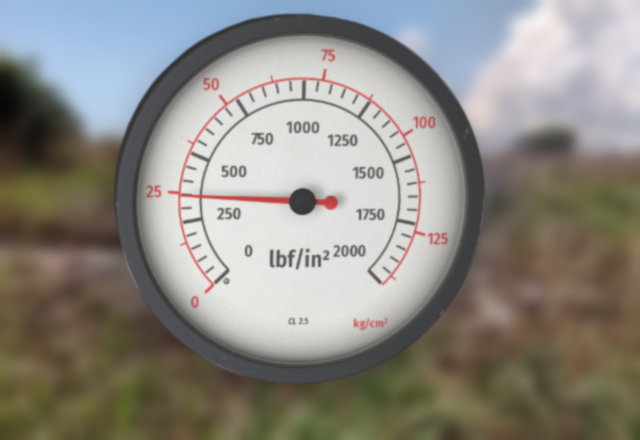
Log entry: 350psi
